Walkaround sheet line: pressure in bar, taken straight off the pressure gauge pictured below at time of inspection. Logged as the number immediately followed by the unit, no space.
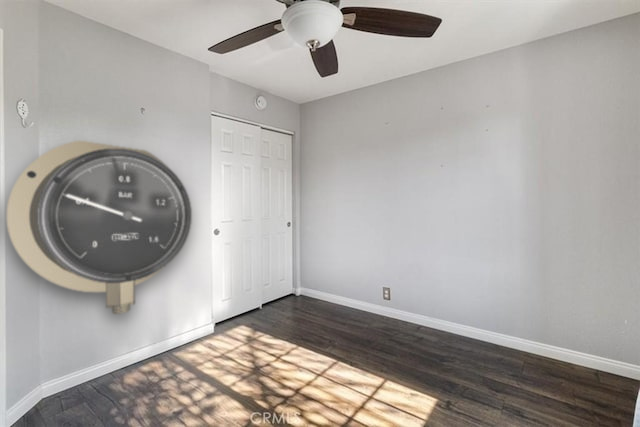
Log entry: 0.4bar
